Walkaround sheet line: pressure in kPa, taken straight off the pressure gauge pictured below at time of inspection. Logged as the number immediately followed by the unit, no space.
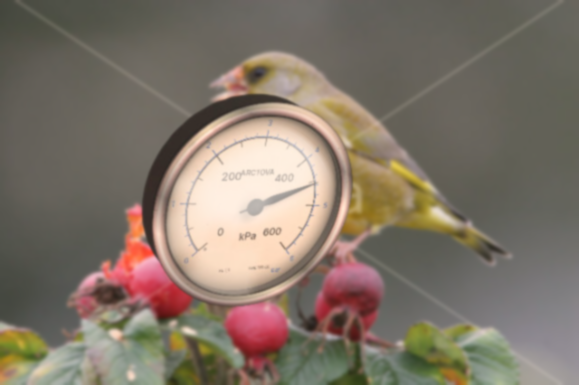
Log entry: 450kPa
